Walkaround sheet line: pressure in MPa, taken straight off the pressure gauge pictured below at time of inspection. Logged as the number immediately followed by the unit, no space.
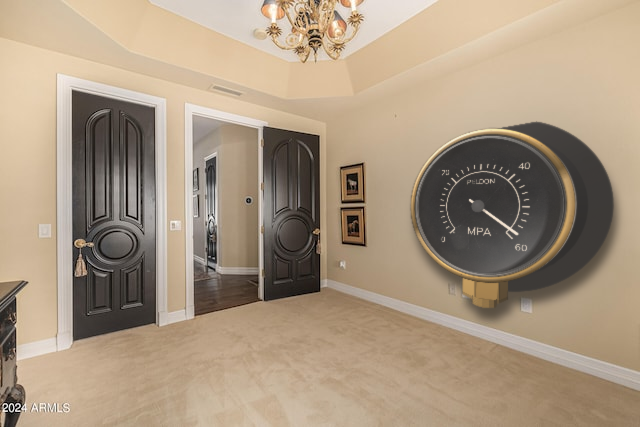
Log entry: 58MPa
